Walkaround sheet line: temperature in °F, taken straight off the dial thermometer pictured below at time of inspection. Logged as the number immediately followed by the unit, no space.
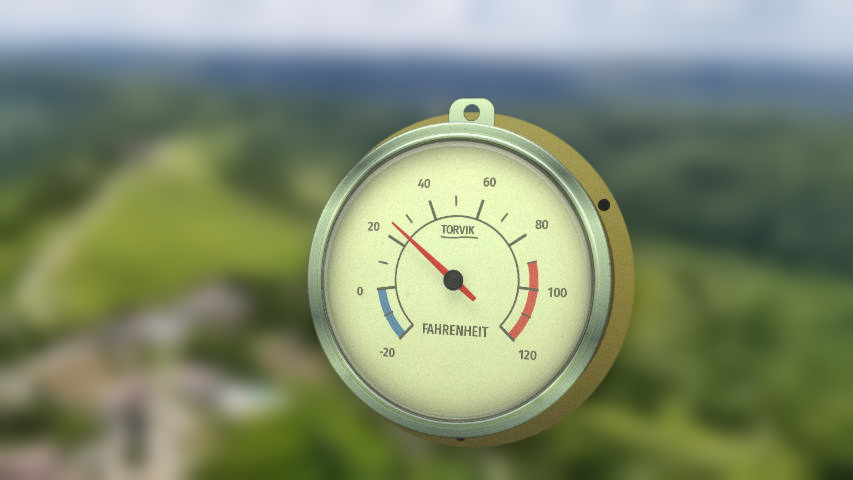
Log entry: 25°F
